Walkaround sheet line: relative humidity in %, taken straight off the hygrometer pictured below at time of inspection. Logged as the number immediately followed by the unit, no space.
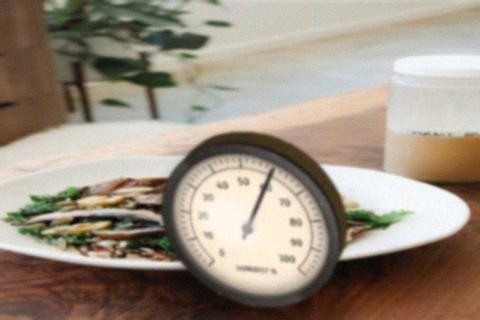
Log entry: 60%
